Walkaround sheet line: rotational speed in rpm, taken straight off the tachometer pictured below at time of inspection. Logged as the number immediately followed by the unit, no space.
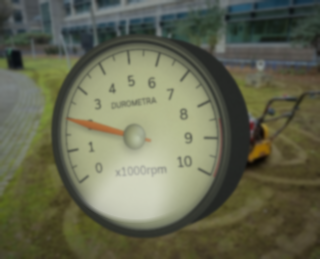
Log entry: 2000rpm
